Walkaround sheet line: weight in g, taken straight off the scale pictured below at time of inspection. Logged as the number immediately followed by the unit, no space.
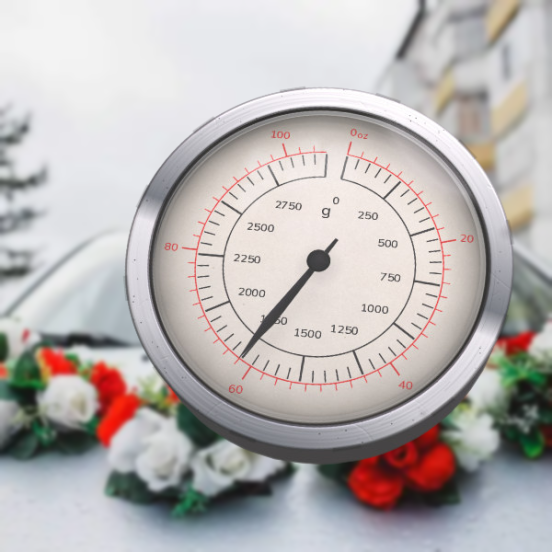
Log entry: 1750g
